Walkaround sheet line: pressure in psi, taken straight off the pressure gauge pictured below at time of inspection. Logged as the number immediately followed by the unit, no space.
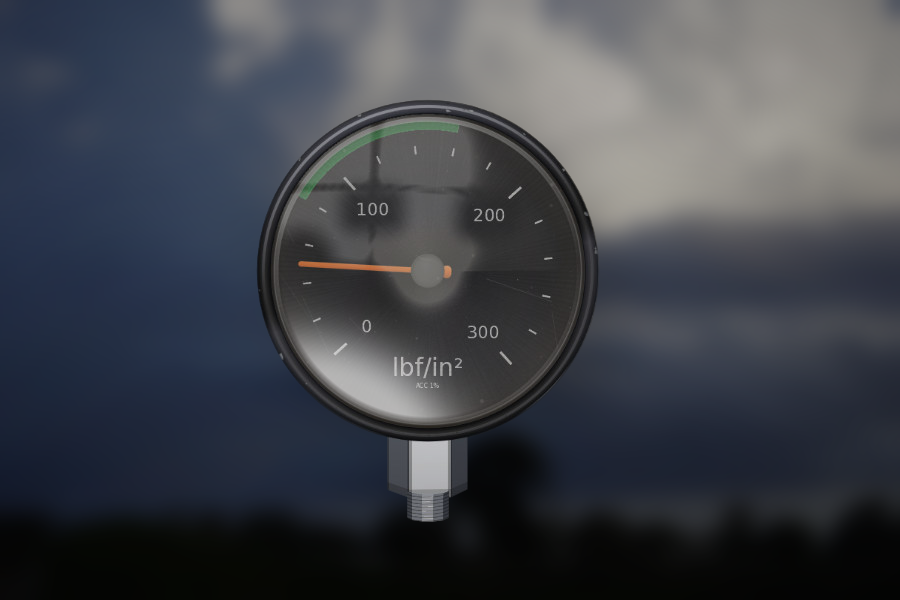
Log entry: 50psi
